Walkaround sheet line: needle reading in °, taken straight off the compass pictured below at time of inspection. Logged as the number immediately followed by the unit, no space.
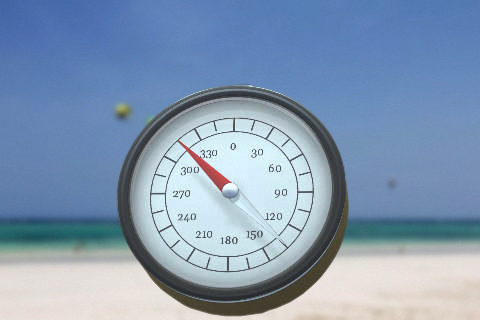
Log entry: 315°
